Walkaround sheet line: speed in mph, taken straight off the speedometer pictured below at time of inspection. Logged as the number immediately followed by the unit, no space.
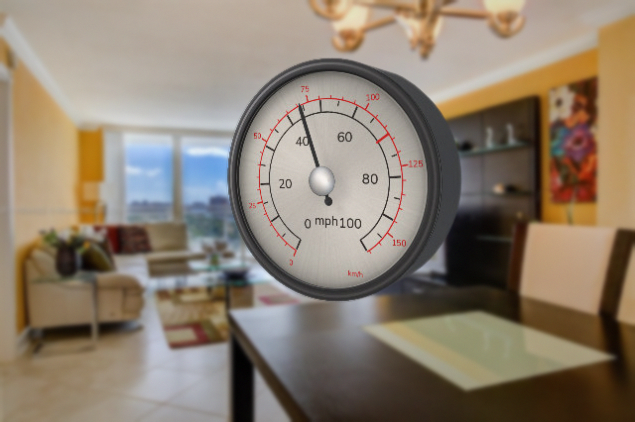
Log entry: 45mph
